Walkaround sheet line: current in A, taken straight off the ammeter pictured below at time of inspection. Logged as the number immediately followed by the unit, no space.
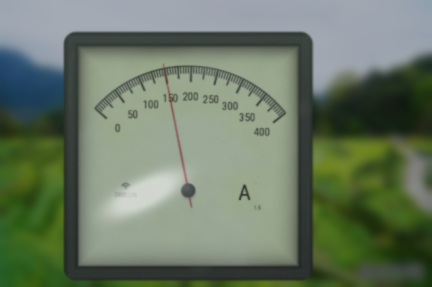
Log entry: 150A
